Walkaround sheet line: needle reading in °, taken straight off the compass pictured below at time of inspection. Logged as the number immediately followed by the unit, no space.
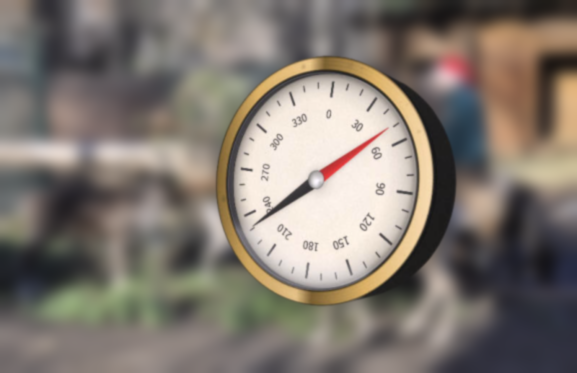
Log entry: 50°
